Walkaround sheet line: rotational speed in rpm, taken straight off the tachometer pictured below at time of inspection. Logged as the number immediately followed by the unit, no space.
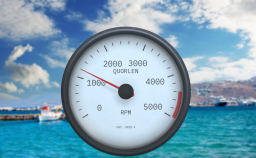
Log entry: 1200rpm
